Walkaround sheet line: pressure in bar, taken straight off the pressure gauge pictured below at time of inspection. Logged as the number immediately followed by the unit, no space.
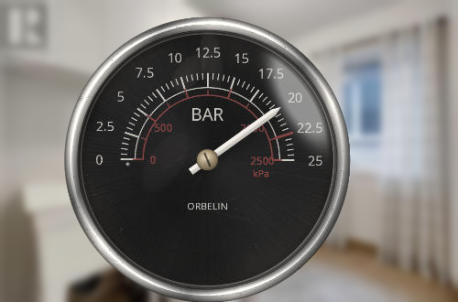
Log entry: 20bar
